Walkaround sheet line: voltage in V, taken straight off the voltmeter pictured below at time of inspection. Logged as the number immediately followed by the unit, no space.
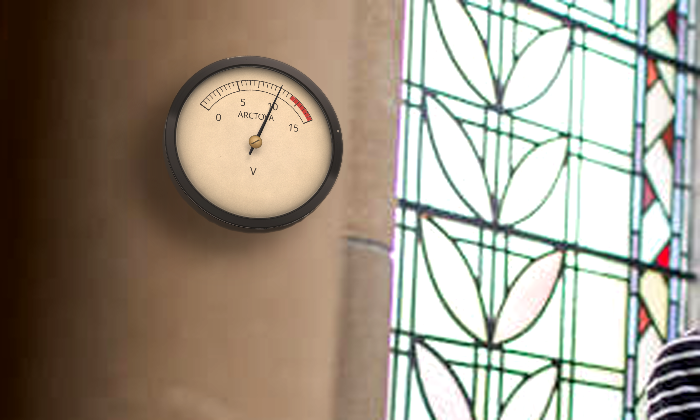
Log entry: 10V
